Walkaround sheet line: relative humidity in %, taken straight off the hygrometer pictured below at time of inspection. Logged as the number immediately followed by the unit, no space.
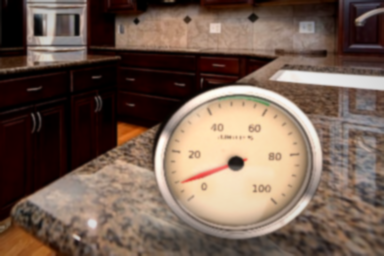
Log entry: 8%
